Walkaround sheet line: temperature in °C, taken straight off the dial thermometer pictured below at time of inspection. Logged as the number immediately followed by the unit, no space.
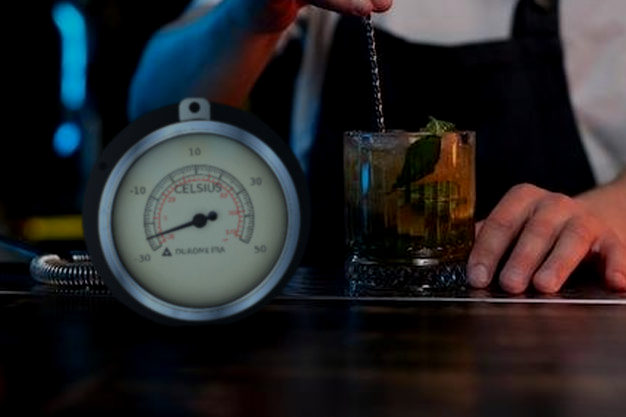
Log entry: -25°C
